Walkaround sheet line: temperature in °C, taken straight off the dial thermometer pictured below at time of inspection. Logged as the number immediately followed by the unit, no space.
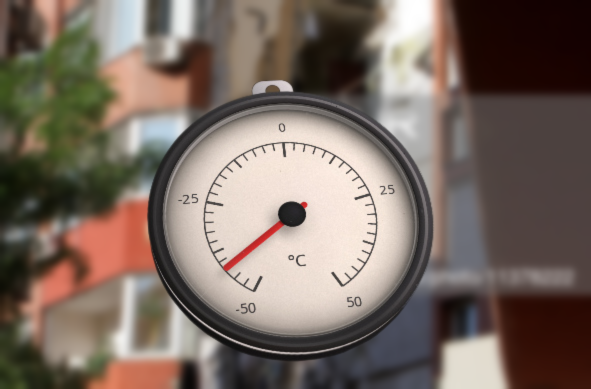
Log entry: -42.5°C
